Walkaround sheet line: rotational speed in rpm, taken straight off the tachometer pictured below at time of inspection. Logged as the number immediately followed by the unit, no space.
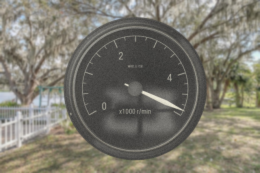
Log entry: 4875rpm
